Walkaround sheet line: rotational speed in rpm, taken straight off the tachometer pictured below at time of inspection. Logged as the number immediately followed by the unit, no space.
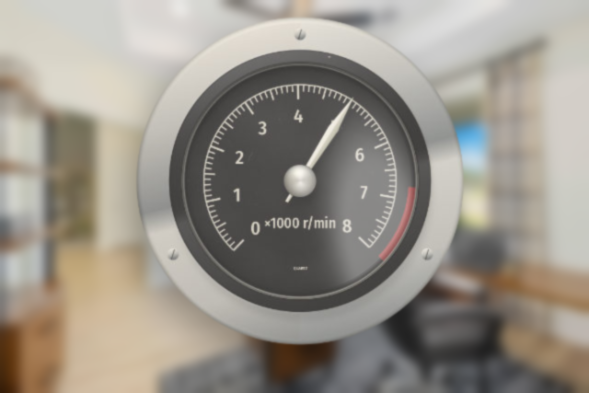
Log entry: 5000rpm
